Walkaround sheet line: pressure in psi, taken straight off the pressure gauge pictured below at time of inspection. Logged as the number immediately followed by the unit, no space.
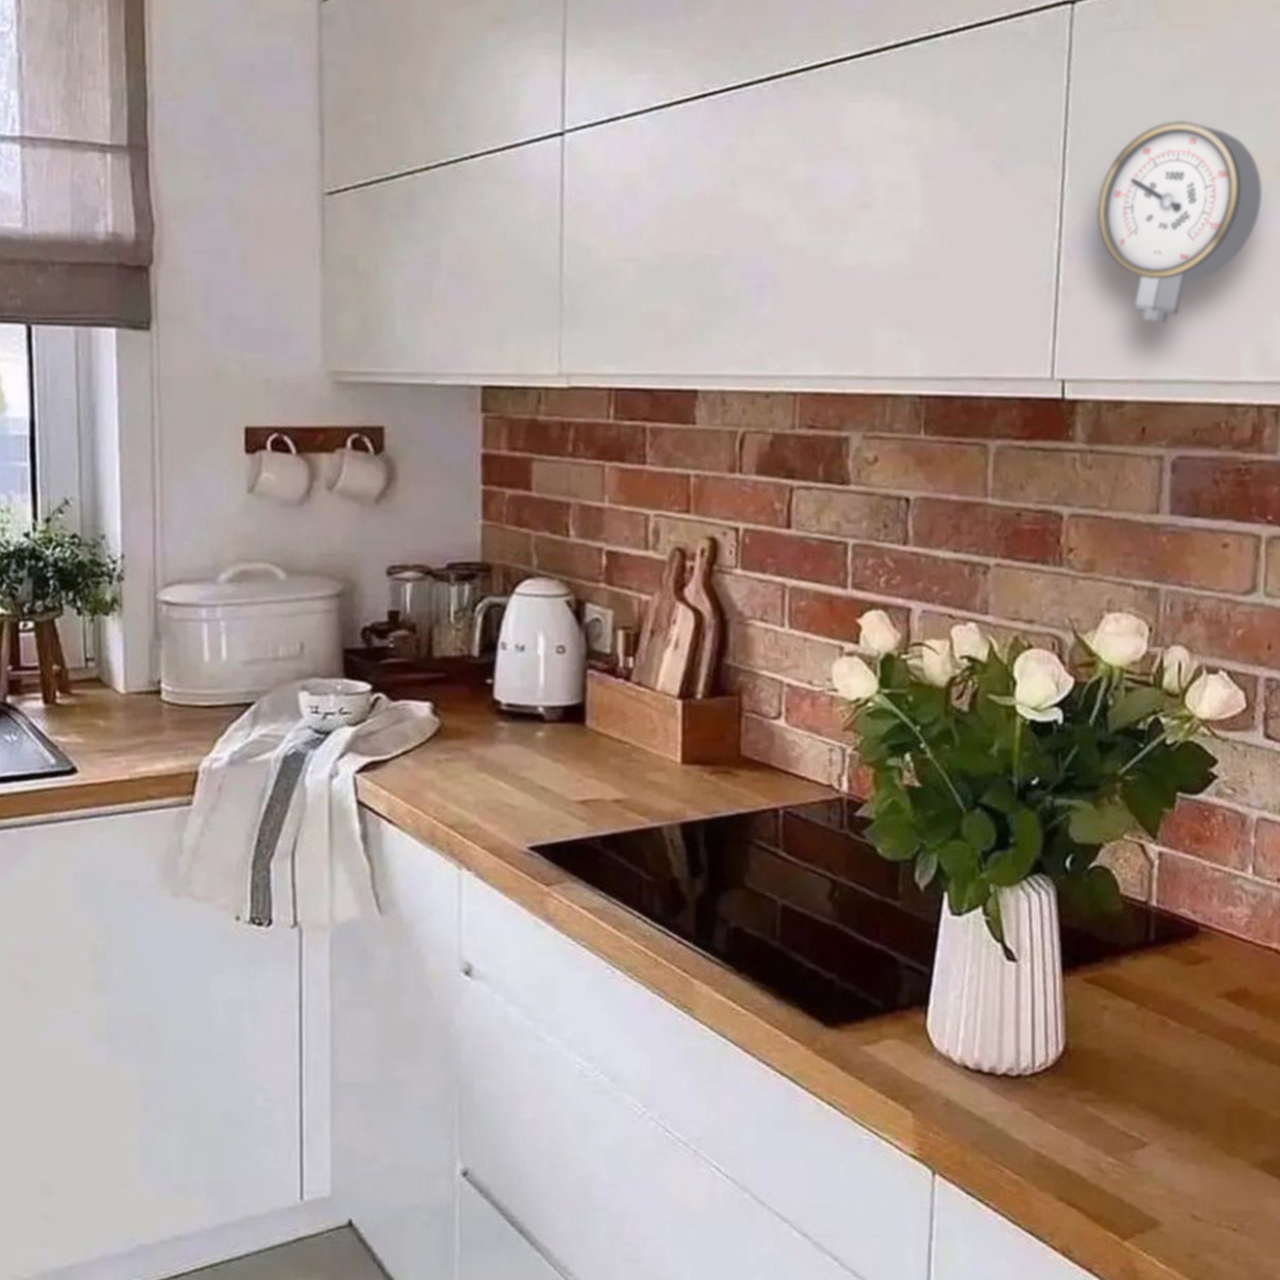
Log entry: 500psi
